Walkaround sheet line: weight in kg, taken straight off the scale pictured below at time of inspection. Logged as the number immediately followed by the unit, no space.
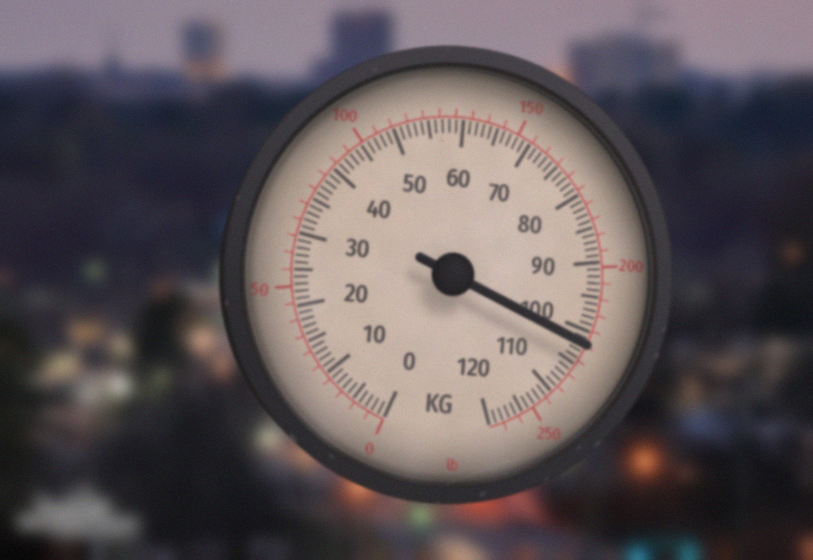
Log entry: 102kg
